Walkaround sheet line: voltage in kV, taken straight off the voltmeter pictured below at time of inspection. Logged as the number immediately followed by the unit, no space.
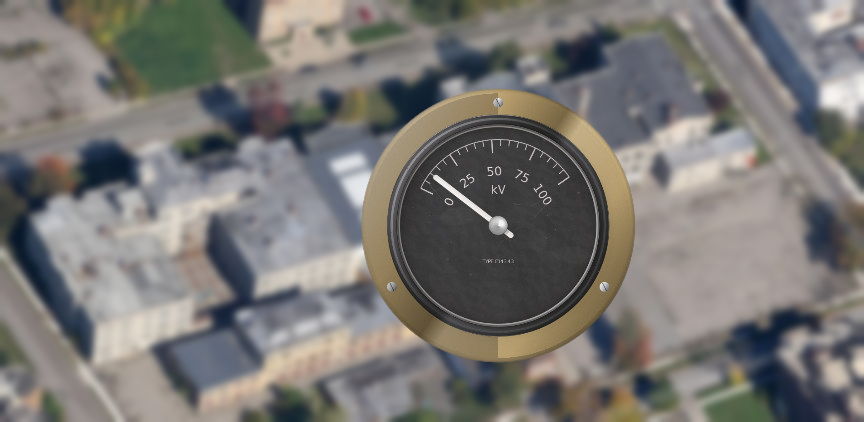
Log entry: 10kV
